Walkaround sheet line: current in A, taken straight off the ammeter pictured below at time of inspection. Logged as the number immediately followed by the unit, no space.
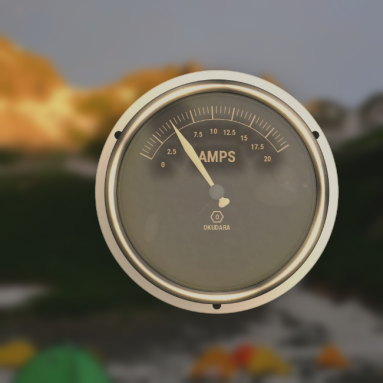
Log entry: 5A
